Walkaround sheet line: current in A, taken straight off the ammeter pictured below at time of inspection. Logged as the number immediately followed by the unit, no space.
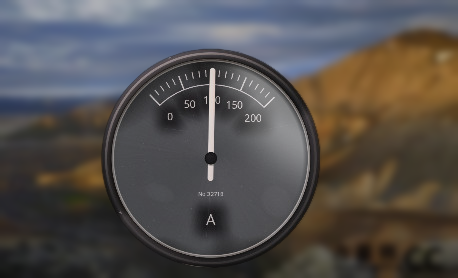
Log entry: 100A
